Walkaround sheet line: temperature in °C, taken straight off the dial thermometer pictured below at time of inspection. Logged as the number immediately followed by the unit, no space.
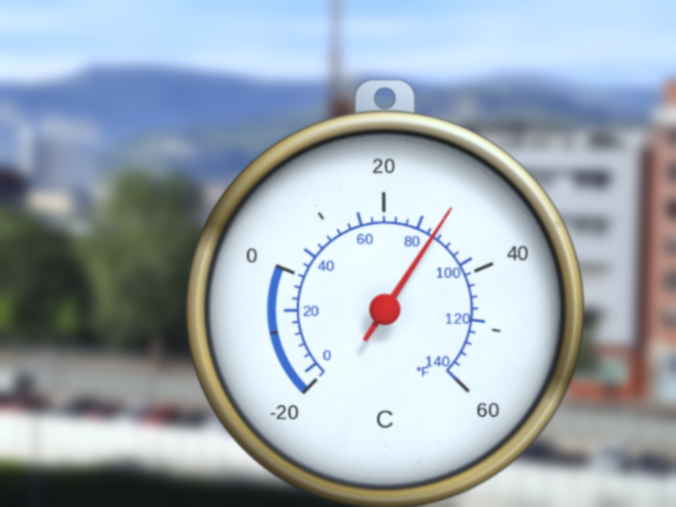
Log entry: 30°C
